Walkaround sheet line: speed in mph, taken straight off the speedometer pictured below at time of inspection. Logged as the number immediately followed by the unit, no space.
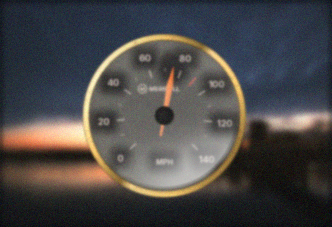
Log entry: 75mph
